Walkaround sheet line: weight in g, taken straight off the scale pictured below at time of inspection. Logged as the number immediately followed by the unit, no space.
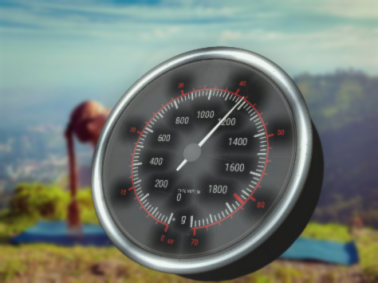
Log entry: 1200g
